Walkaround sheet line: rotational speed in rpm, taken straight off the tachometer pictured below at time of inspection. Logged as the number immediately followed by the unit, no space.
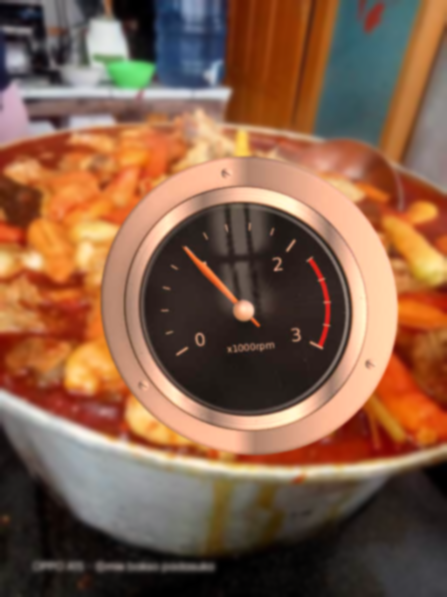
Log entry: 1000rpm
